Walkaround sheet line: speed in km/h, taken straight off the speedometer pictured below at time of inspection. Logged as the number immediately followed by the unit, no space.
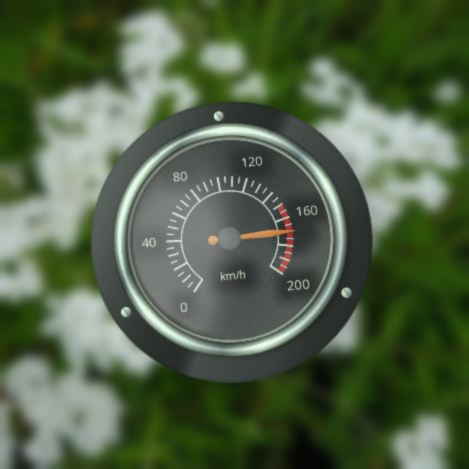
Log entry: 170km/h
